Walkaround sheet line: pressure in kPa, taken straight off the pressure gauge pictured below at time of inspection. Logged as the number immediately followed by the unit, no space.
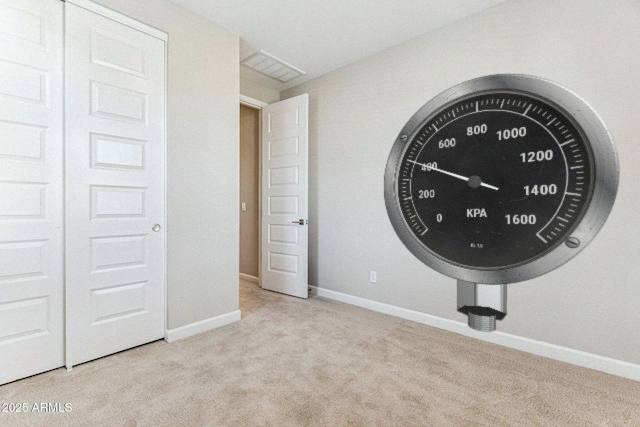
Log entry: 400kPa
